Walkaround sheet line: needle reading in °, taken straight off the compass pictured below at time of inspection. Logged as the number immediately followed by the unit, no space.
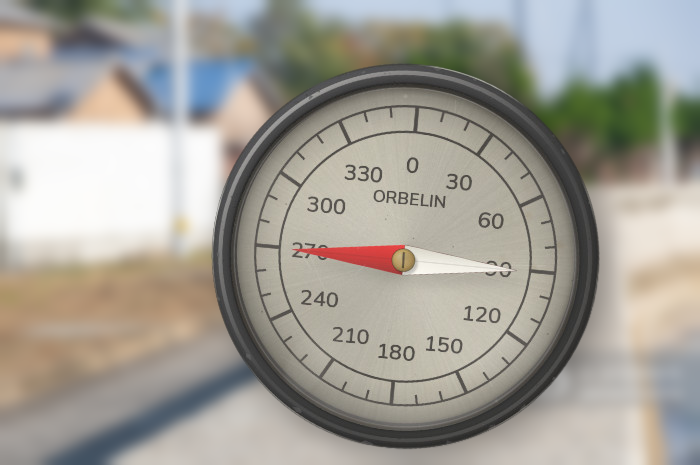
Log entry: 270°
